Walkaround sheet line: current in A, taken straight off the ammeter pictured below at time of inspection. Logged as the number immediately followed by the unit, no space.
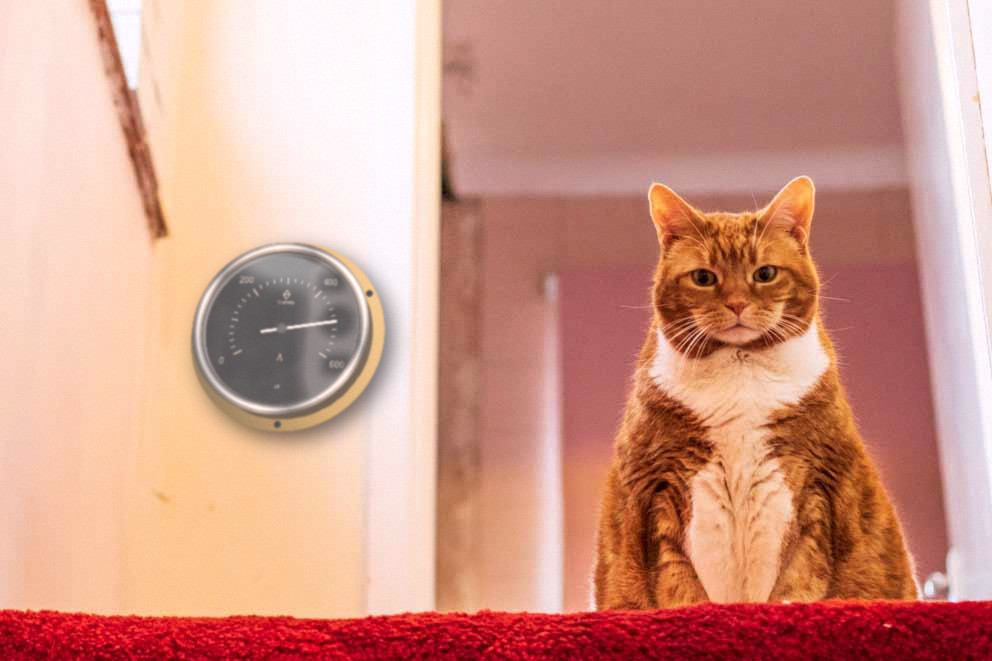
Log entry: 500A
